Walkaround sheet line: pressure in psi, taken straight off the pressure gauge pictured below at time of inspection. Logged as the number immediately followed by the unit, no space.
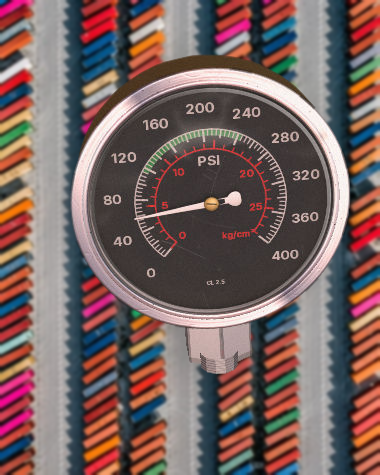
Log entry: 60psi
